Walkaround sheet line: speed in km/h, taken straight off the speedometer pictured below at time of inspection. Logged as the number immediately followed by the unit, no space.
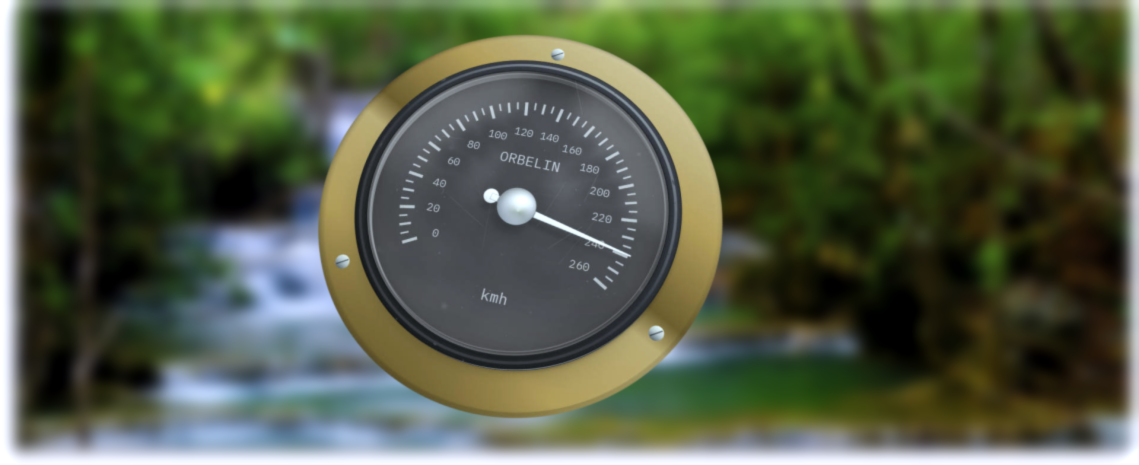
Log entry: 240km/h
